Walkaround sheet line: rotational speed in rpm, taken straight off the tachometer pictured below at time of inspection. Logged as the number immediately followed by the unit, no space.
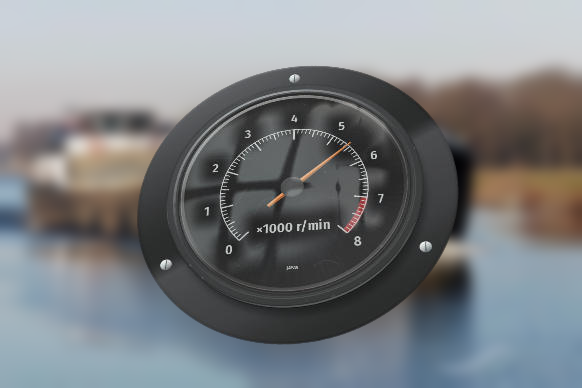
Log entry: 5500rpm
